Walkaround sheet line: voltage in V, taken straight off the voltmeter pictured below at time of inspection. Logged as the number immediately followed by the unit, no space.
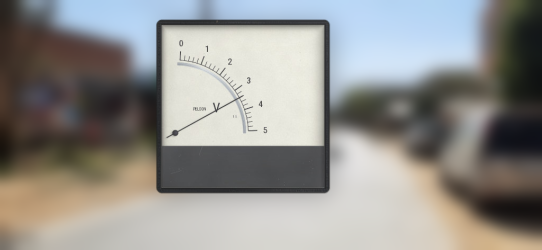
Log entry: 3.4V
